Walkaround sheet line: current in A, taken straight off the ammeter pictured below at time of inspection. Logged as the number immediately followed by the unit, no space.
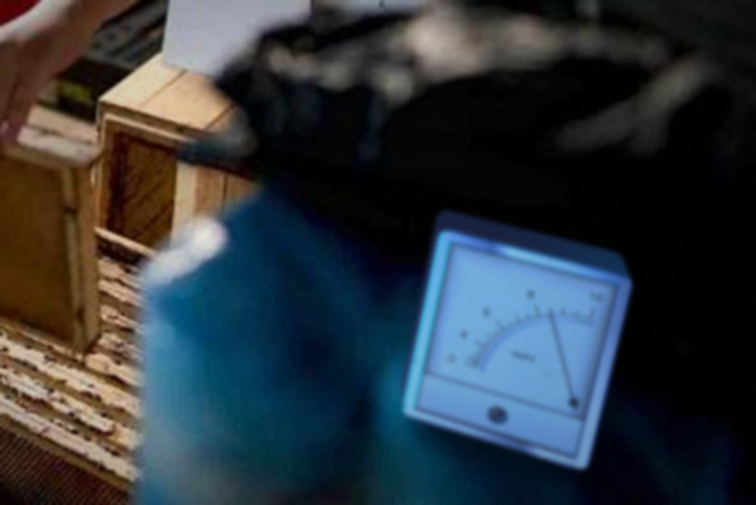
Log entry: 8.5A
